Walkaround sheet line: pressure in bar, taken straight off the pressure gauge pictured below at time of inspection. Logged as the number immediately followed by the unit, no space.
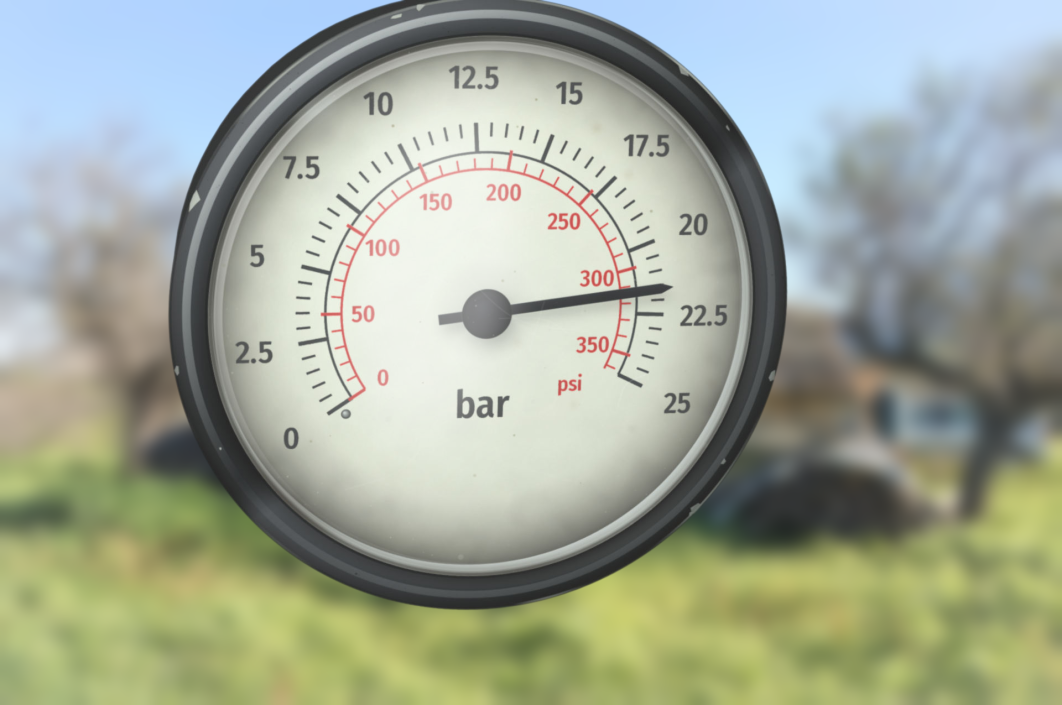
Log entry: 21.5bar
